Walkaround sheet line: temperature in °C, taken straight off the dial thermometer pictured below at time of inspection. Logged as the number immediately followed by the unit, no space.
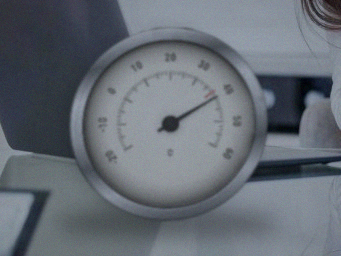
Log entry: 40°C
